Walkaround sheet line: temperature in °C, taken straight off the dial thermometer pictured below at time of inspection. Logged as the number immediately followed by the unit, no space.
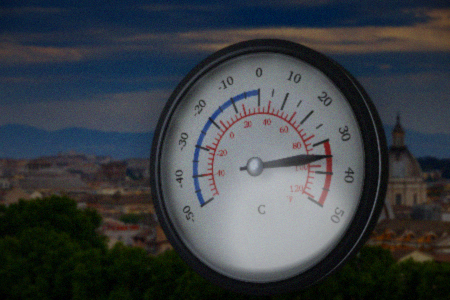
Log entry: 35°C
